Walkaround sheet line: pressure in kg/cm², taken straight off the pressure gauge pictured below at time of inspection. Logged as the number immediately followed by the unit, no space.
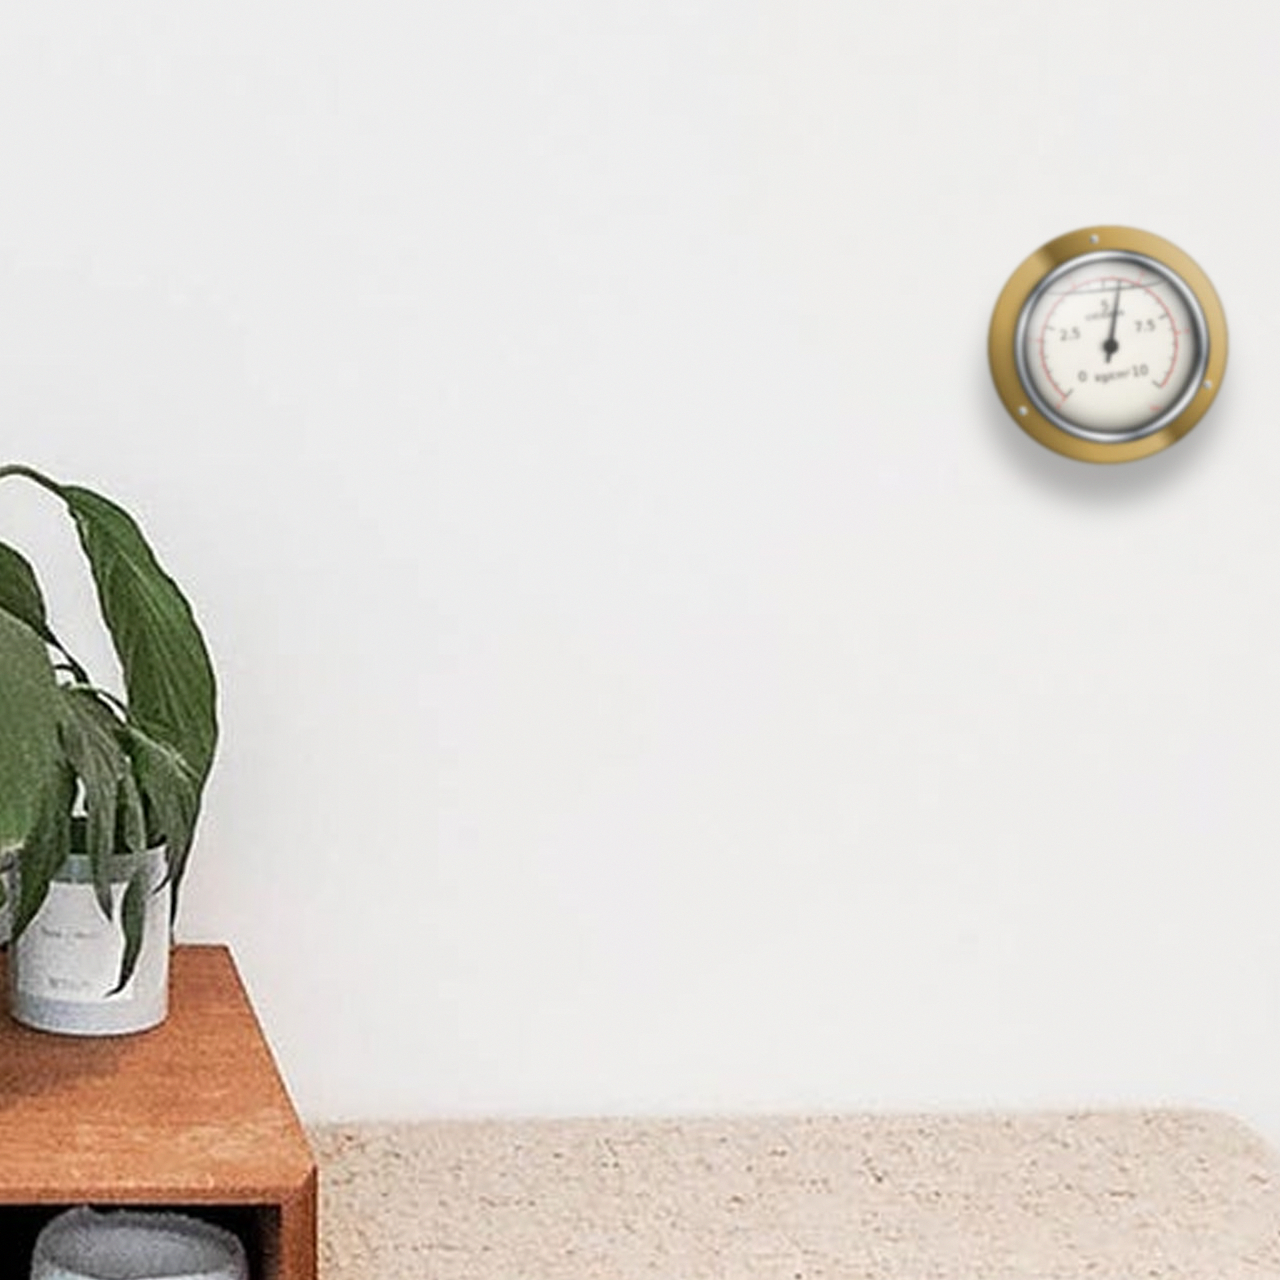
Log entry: 5.5kg/cm²
